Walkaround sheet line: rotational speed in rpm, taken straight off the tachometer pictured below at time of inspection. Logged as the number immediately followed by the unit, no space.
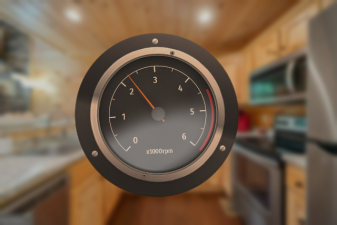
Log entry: 2250rpm
